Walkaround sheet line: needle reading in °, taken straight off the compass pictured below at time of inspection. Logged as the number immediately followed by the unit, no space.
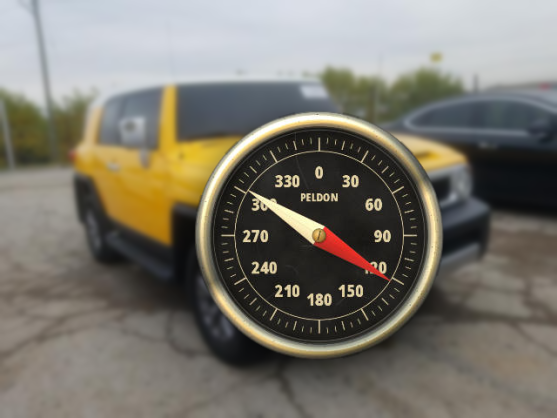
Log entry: 122.5°
